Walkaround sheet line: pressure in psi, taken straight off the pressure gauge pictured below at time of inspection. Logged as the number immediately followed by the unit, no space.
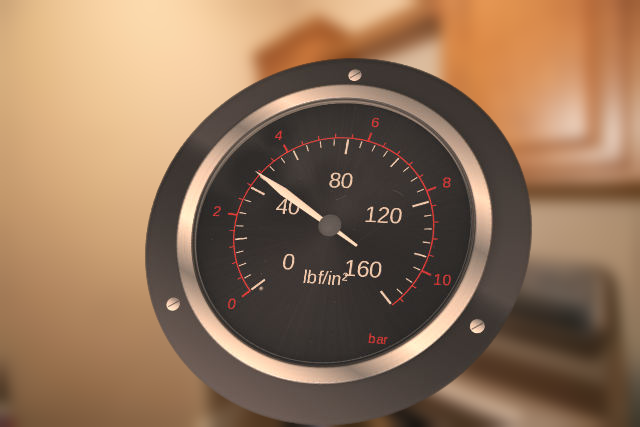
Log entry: 45psi
